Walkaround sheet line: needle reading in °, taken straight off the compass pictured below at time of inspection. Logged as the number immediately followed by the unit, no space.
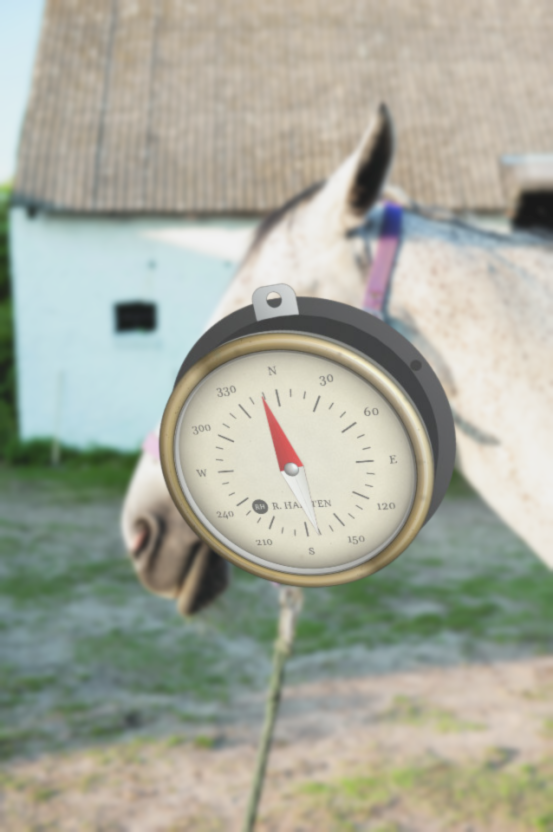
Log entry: 350°
